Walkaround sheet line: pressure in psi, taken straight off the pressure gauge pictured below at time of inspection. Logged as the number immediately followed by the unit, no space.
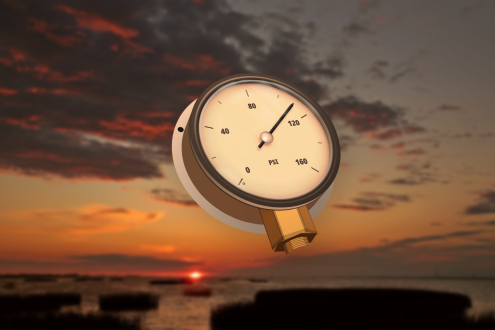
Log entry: 110psi
